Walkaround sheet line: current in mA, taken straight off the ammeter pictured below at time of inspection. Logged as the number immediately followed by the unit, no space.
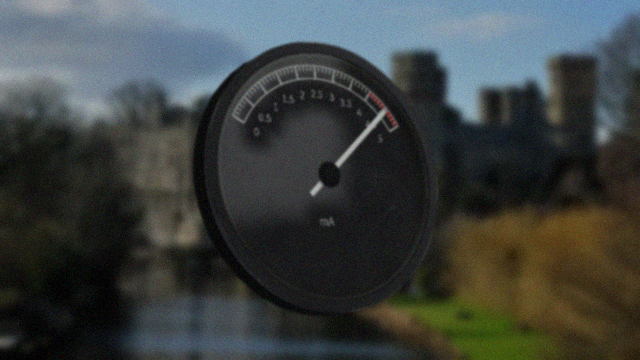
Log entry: 4.5mA
